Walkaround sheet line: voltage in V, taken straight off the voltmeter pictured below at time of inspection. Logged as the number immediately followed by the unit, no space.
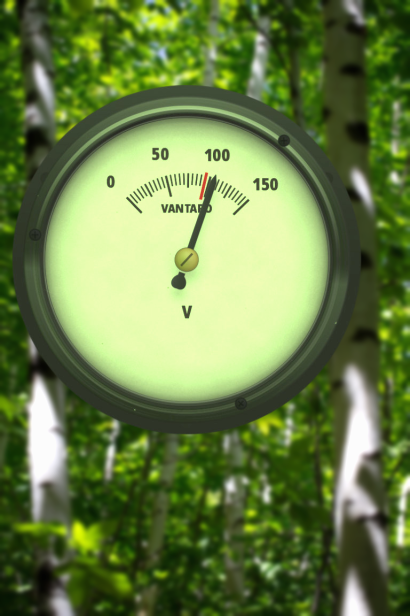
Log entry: 105V
